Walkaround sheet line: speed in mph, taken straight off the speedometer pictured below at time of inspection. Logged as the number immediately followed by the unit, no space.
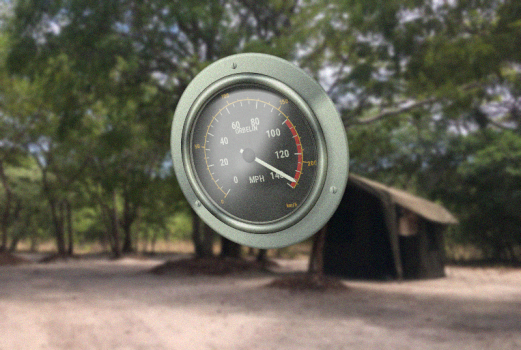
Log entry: 135mph
